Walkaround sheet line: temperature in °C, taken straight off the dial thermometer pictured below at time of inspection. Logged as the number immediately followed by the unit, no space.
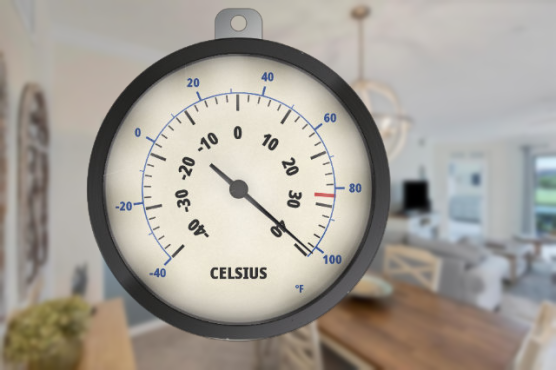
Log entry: 39°C
